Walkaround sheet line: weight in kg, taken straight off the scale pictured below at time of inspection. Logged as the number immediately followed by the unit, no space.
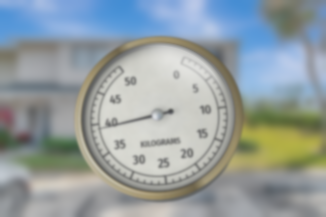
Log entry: 39kg
